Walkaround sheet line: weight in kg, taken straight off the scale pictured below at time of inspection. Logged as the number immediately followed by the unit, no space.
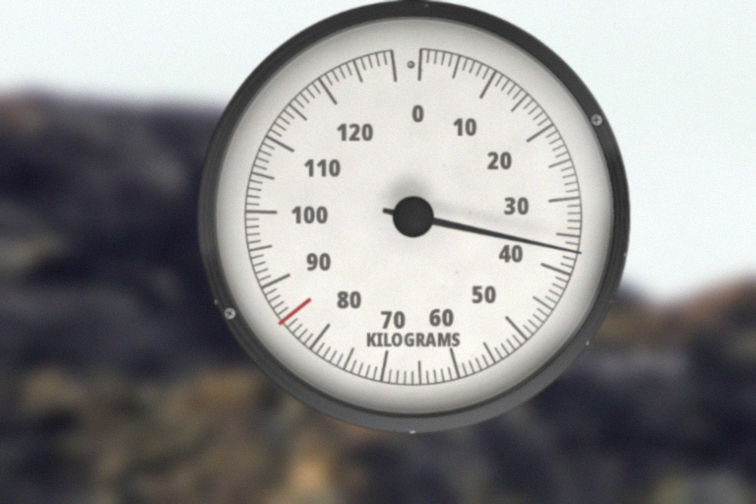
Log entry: 37kg
